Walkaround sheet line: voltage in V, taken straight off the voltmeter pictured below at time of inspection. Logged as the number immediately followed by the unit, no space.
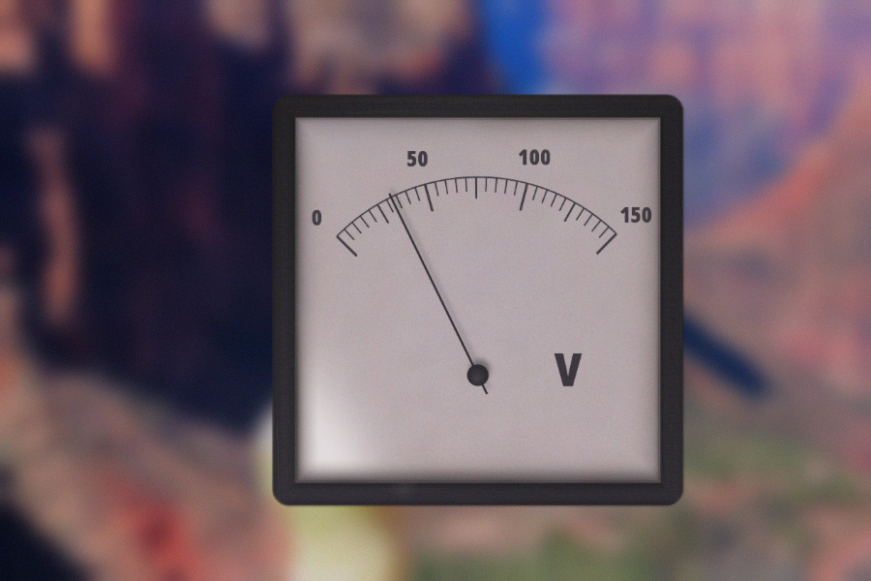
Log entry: 32.5V
